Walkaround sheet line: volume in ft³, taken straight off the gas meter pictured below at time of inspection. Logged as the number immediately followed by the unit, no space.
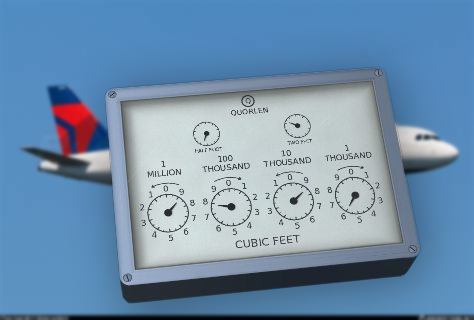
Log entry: 878600ft³
